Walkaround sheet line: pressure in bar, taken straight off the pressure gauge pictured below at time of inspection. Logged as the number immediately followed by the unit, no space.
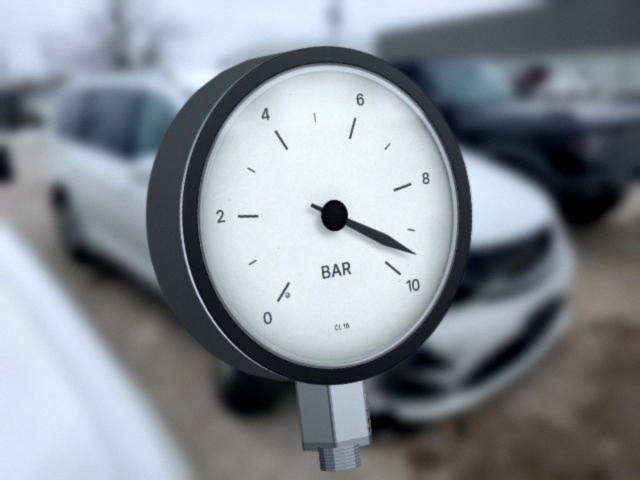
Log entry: 9.5bar
